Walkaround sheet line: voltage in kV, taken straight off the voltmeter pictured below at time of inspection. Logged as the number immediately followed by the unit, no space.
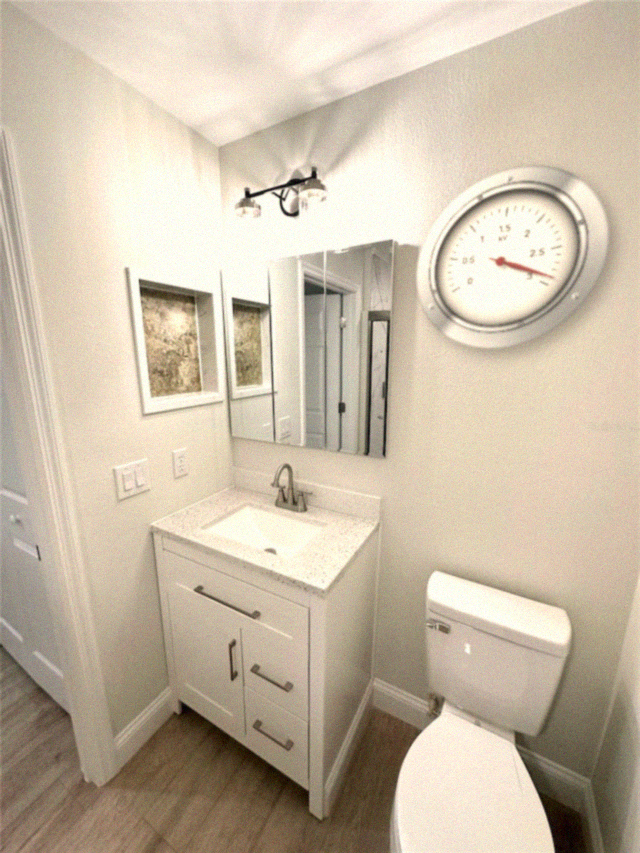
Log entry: 2.9kV
